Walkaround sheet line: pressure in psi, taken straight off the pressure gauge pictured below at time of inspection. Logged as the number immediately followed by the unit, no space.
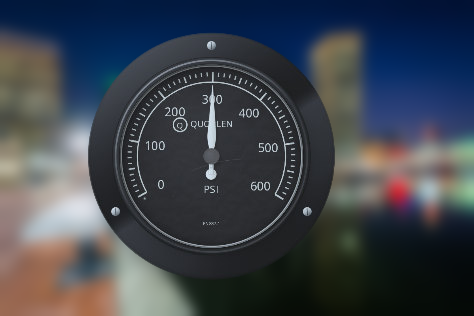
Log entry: 300psi
